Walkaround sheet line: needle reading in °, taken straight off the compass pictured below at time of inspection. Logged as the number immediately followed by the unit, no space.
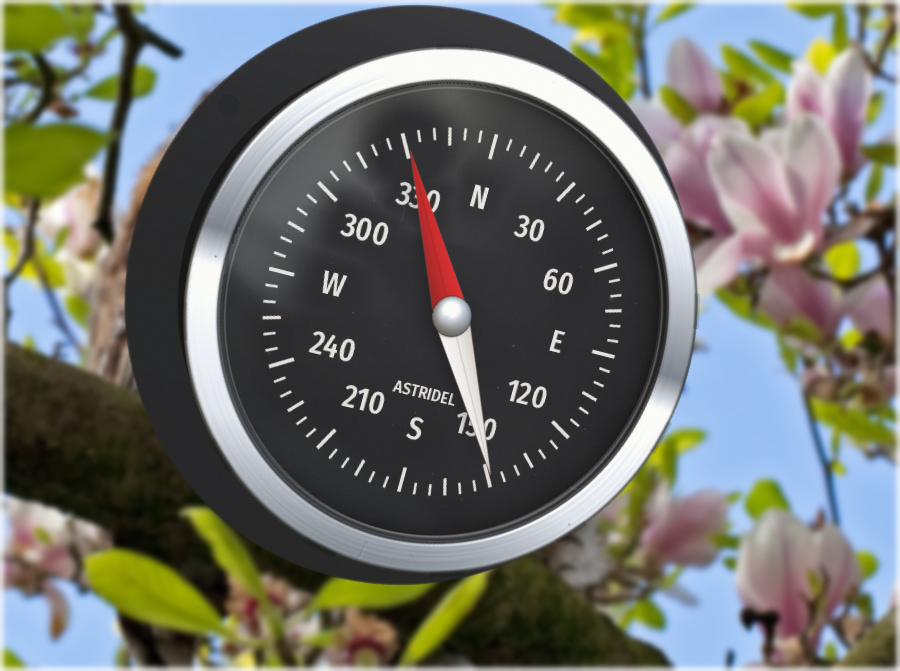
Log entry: 330°
